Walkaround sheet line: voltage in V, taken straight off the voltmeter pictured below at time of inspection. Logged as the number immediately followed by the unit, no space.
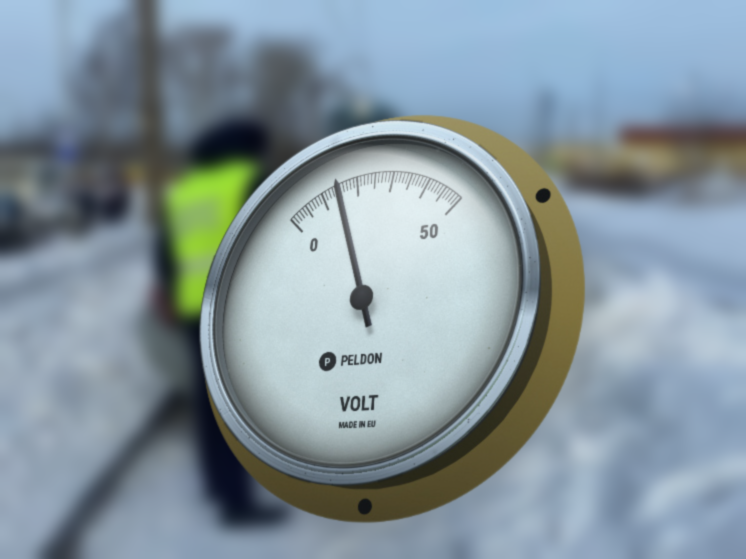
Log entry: 15V
